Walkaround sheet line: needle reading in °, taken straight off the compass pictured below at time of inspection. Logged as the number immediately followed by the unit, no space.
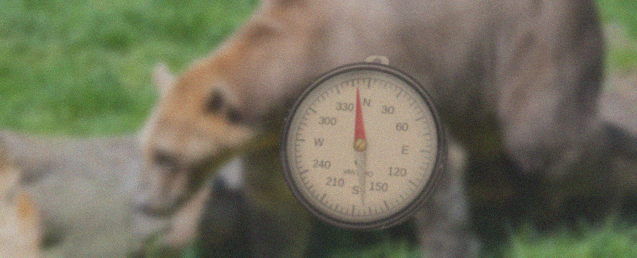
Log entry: 350°
